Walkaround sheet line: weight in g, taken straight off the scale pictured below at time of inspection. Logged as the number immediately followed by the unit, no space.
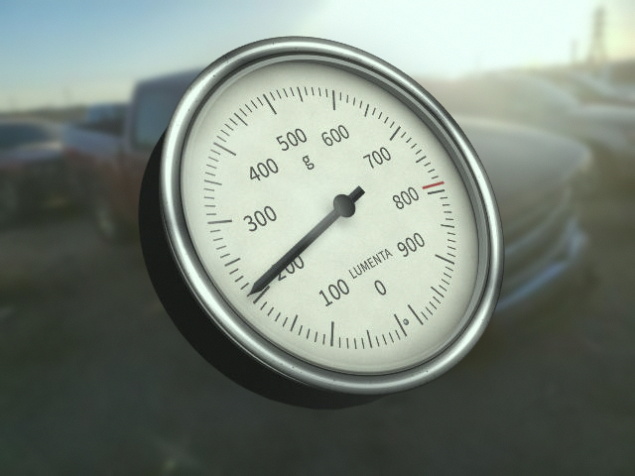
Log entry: 210g
